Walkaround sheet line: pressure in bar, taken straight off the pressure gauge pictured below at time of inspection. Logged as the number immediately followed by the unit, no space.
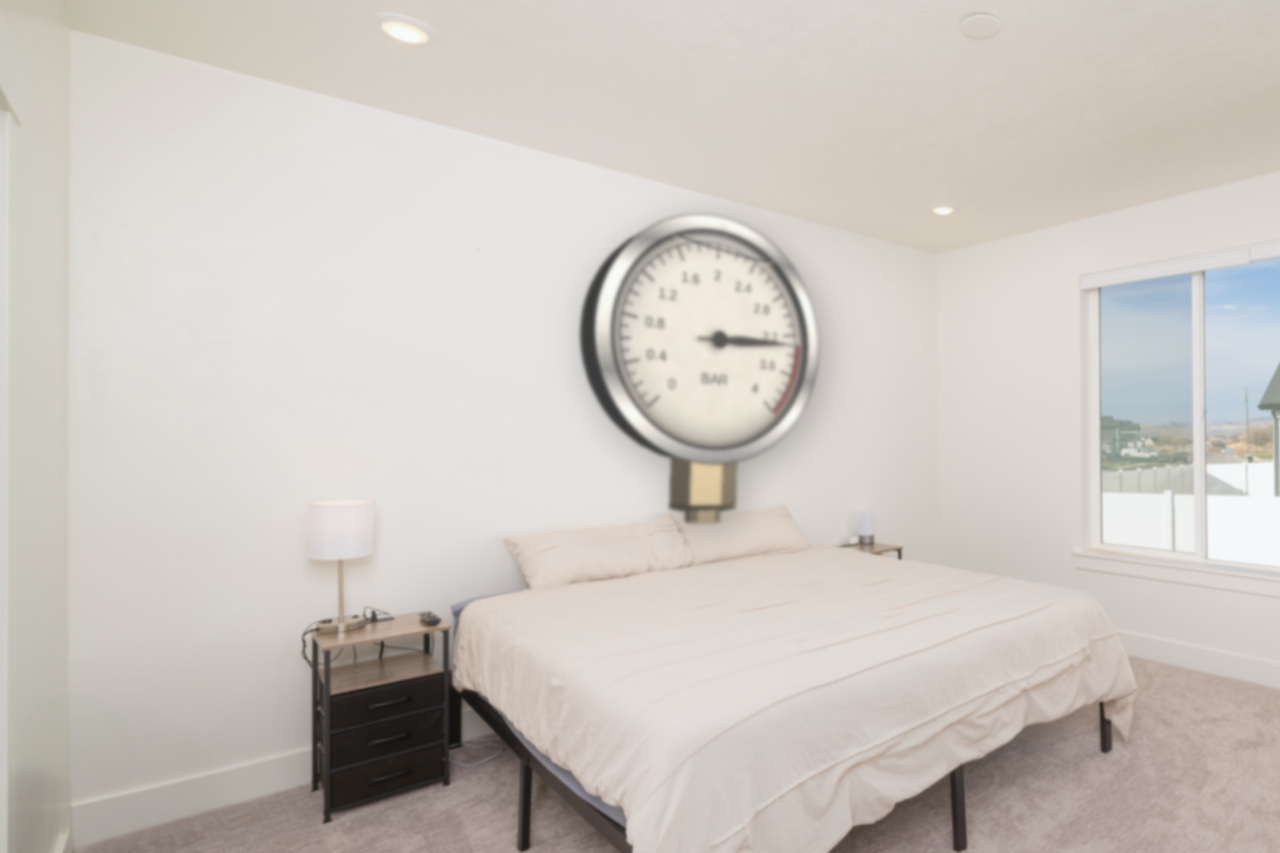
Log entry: 3.3bar
